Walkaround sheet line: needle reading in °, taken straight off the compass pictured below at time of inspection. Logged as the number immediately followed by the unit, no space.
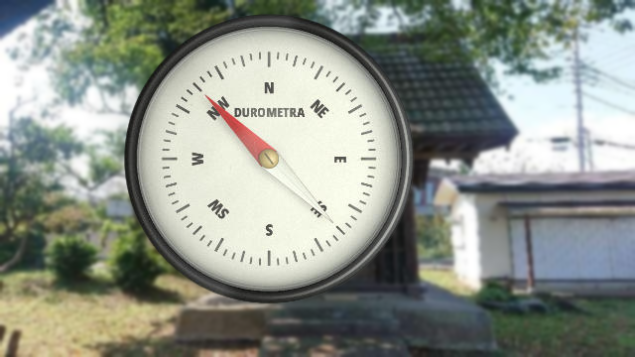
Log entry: 315°
